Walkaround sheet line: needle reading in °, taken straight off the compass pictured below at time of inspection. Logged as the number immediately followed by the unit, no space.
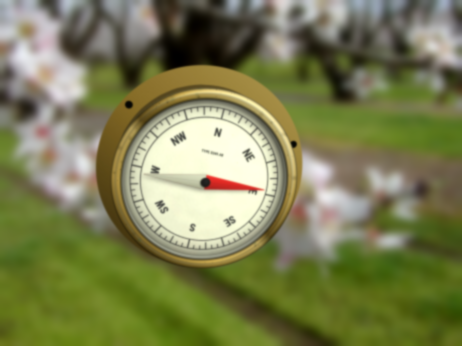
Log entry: 85°
